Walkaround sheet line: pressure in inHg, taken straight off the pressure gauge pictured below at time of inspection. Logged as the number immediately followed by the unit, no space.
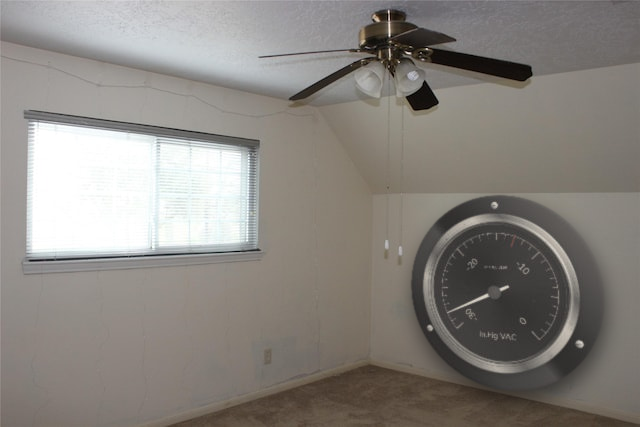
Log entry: -28inHg
